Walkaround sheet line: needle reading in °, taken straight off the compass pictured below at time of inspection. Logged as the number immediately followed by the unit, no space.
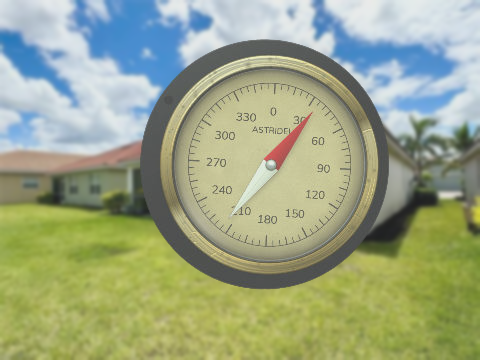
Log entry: 35°
